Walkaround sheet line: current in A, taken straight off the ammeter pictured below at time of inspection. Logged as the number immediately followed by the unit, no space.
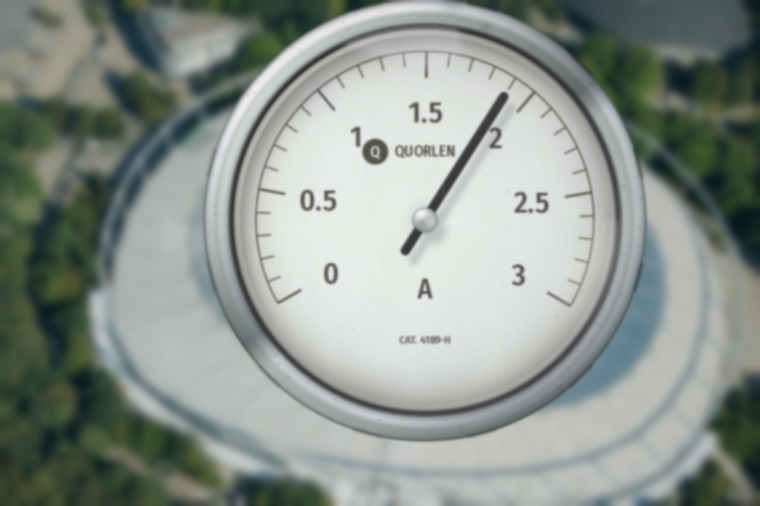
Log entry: 1.9A
